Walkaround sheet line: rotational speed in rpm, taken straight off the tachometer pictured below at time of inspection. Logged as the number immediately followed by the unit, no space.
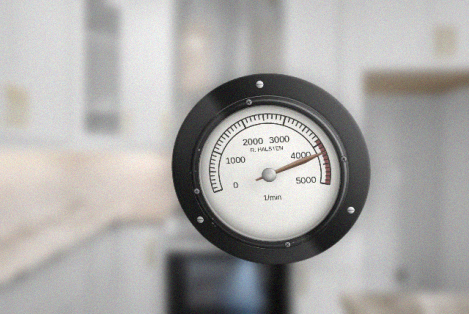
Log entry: 4200rpm
